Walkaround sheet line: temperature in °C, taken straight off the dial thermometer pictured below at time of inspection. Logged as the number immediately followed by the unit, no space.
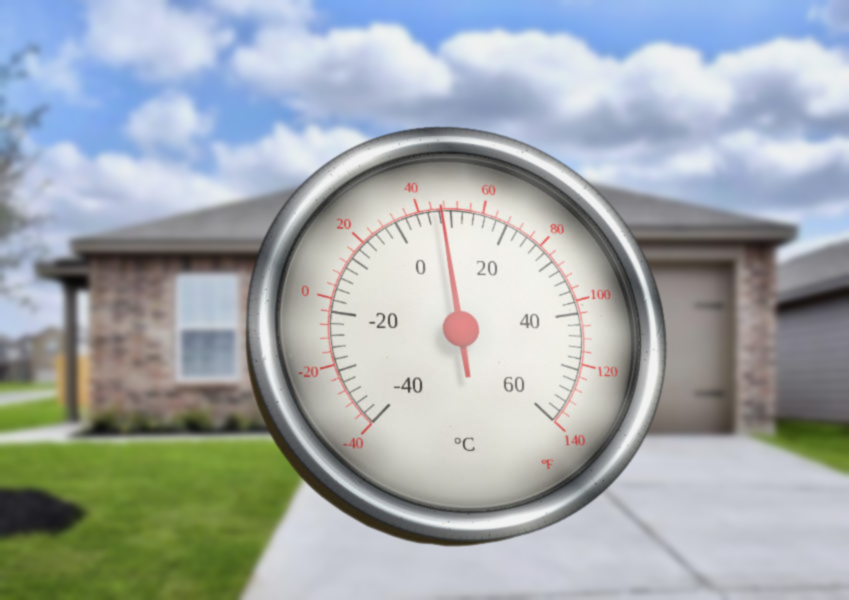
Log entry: 8°C
